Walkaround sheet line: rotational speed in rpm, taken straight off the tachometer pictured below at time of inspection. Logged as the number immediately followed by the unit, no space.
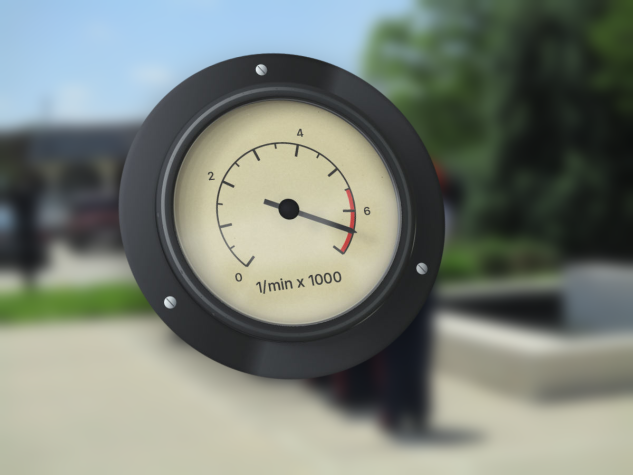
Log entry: 6500rpm
